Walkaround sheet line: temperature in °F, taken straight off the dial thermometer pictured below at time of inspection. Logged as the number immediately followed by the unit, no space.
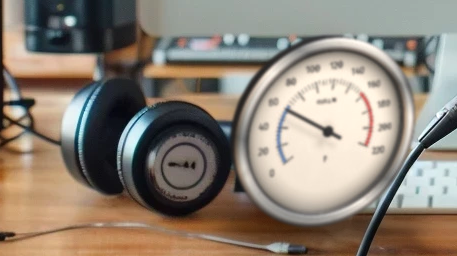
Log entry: 60°F
